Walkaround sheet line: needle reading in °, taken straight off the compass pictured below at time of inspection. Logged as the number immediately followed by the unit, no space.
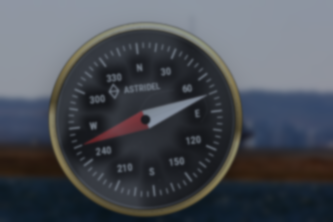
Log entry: 255°
